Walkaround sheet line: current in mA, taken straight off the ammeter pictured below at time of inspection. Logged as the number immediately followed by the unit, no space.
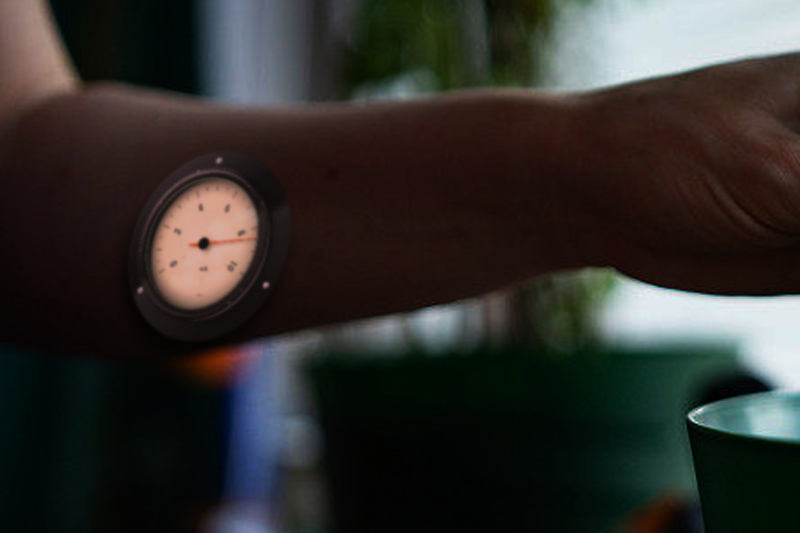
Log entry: 8.5mA
